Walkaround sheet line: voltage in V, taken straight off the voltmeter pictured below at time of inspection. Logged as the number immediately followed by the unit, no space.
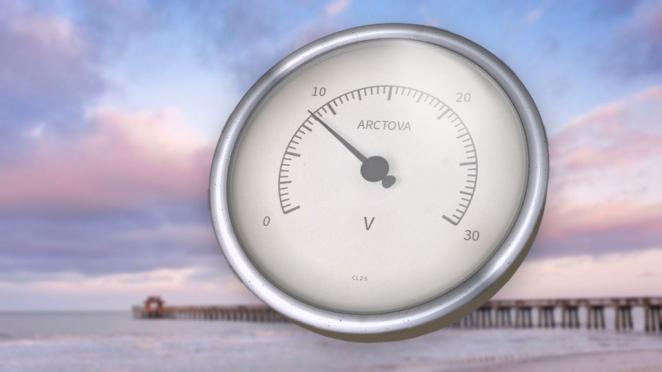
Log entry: 8.5V
